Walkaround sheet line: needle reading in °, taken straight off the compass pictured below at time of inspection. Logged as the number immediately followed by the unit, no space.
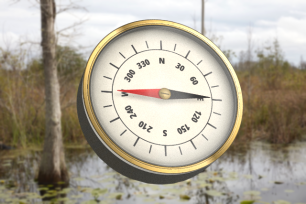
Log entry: 270°
